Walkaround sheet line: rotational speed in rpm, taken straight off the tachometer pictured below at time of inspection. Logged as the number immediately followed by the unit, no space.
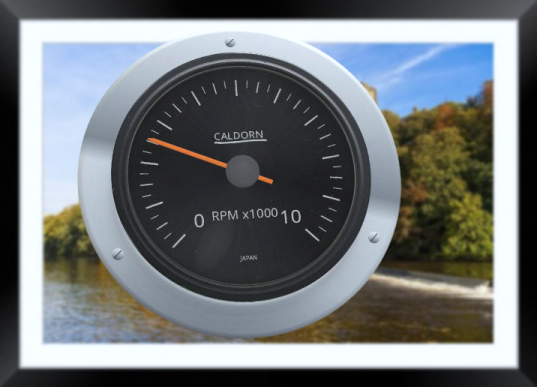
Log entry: 2500rpm
